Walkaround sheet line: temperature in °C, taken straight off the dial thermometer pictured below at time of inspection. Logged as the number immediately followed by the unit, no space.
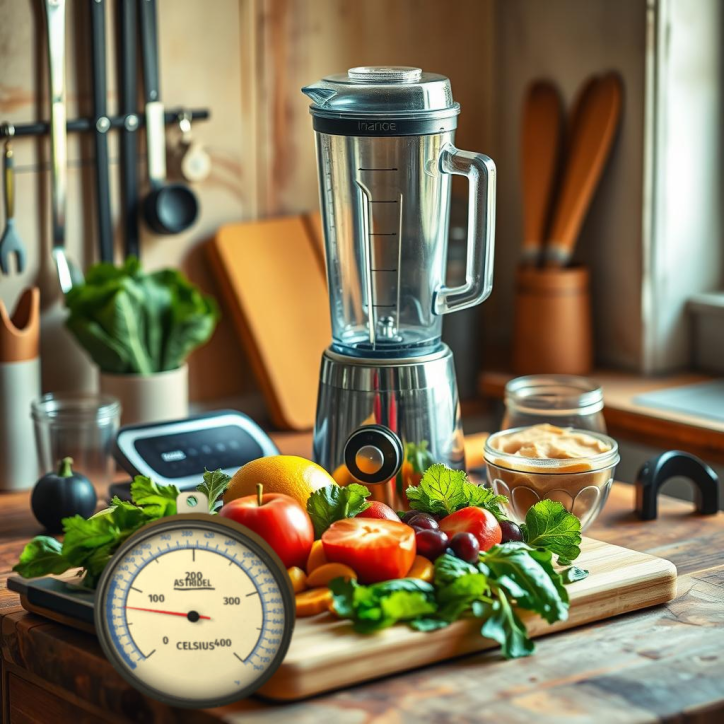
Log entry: 75°C
